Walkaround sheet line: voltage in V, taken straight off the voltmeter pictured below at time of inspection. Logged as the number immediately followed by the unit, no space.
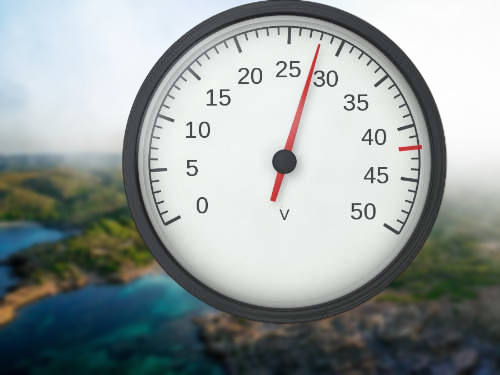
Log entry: 28V
